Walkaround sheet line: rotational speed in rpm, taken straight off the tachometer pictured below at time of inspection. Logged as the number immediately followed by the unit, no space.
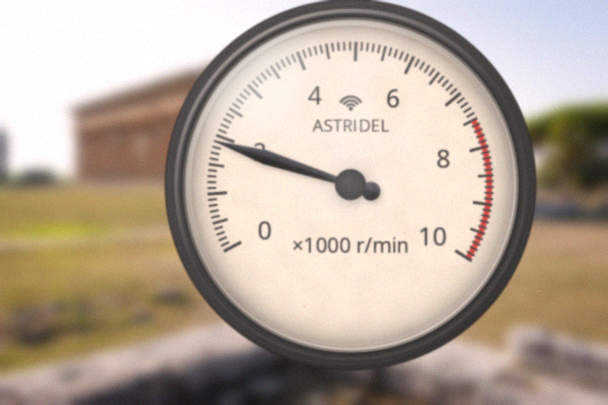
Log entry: 1900rpm
